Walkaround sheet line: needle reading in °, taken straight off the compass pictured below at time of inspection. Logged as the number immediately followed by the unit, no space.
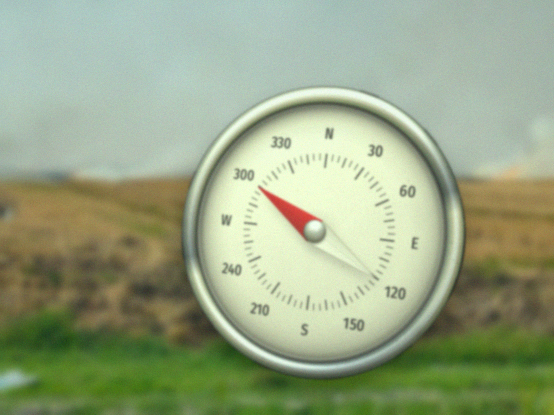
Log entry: 300°
